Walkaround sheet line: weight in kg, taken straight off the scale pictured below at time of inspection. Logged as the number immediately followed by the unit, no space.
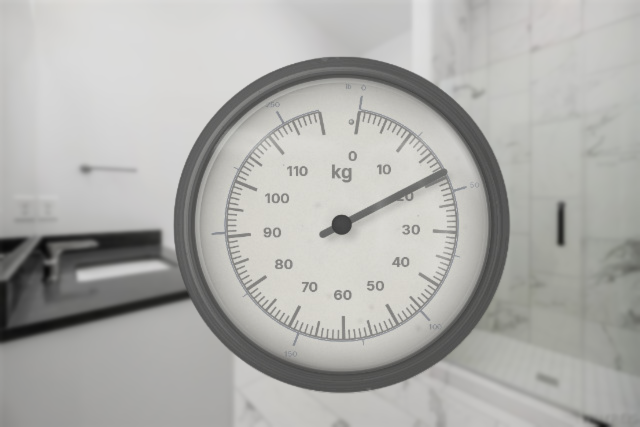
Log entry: 19kg
